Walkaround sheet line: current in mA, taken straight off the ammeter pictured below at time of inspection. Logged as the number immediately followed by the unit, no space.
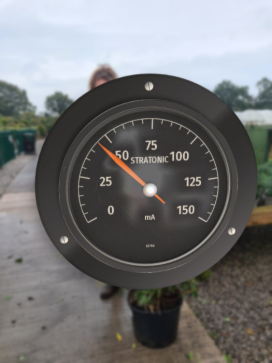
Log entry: 45mA
